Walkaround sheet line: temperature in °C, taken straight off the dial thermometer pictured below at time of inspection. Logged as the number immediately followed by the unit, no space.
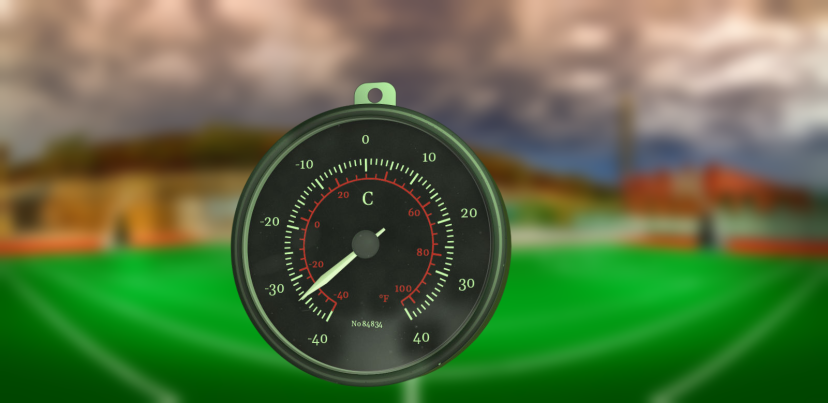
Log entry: -34°C
